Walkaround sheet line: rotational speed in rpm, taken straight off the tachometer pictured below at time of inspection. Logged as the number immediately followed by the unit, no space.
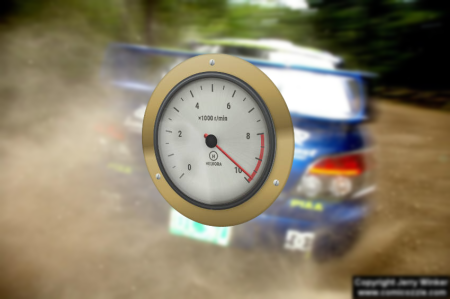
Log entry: 9750rpm
